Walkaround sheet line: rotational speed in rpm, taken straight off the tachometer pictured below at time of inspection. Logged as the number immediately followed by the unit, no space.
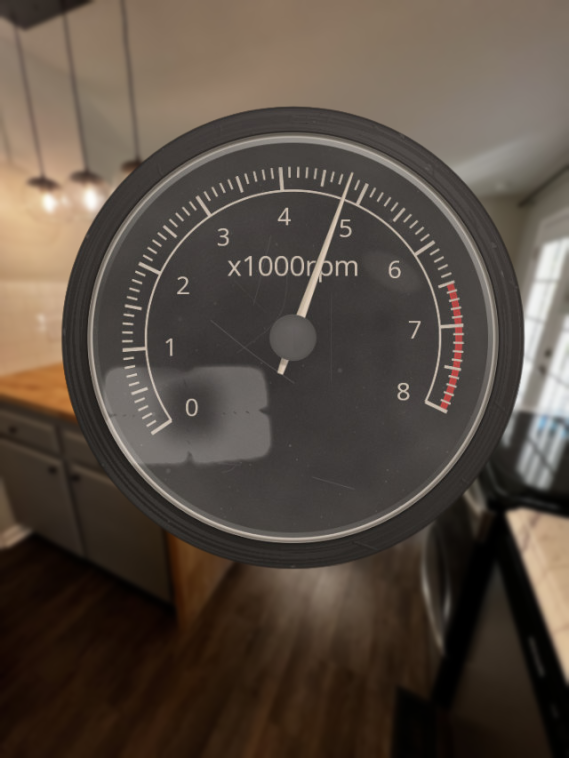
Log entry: 4800rpm
